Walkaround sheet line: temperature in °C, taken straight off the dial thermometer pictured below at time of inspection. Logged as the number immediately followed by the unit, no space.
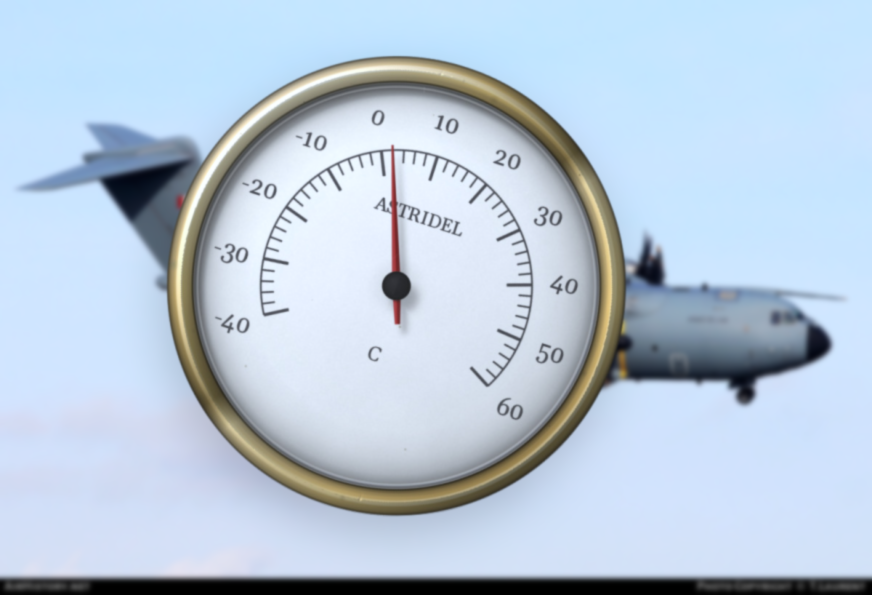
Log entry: 2°C
